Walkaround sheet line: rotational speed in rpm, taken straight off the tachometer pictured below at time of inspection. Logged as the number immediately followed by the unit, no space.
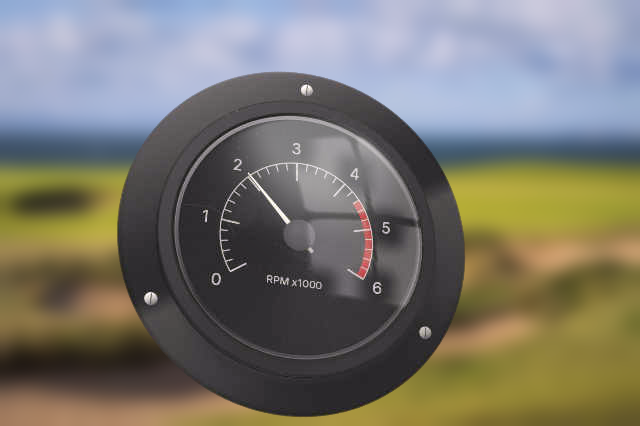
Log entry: 2000rpm
